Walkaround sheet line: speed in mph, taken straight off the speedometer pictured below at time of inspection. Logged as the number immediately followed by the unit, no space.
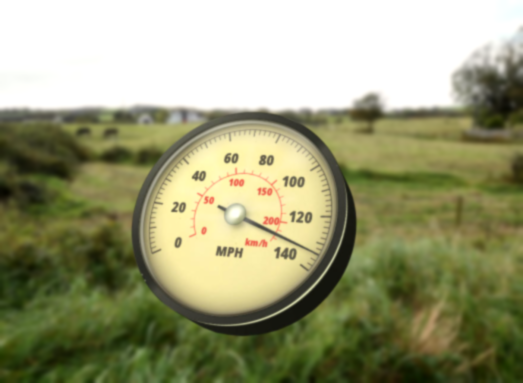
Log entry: 134mph
